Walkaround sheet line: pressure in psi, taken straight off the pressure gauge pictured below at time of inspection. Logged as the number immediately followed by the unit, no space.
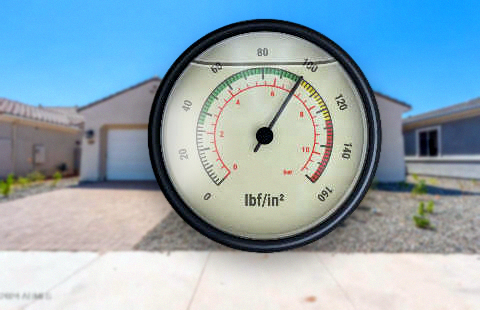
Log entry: 100psi
